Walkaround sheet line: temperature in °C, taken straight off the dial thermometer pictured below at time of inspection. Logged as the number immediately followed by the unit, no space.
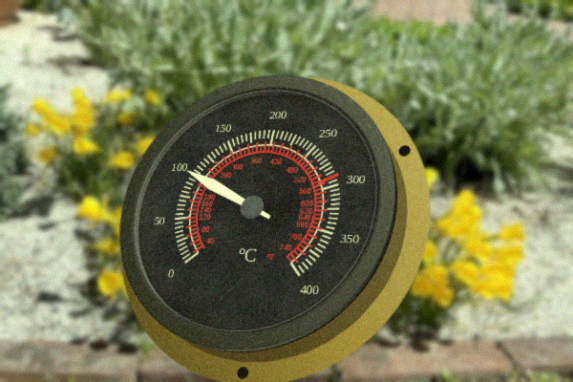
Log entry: 100°C
